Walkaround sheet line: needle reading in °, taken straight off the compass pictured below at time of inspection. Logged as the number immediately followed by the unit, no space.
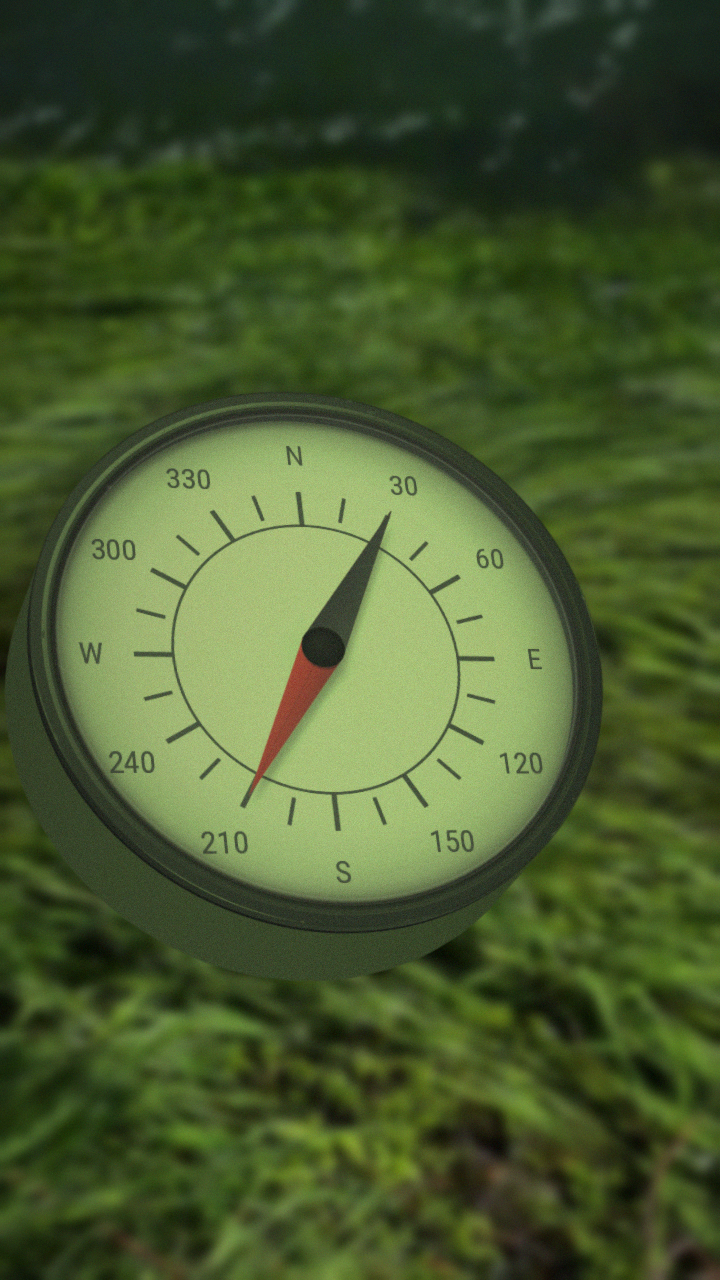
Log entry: 210°
